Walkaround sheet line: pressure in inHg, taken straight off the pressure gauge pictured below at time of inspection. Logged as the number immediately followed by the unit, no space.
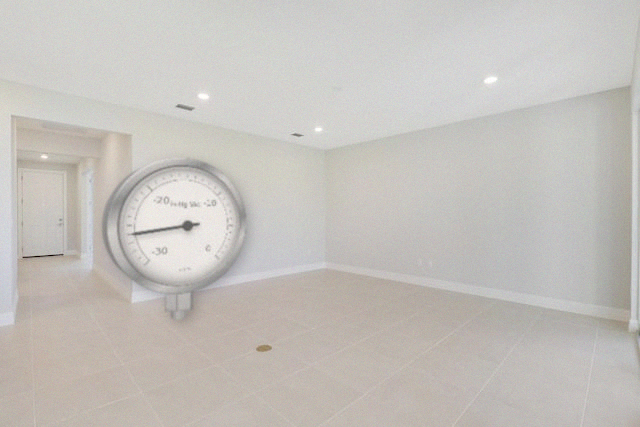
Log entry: -26inHg
